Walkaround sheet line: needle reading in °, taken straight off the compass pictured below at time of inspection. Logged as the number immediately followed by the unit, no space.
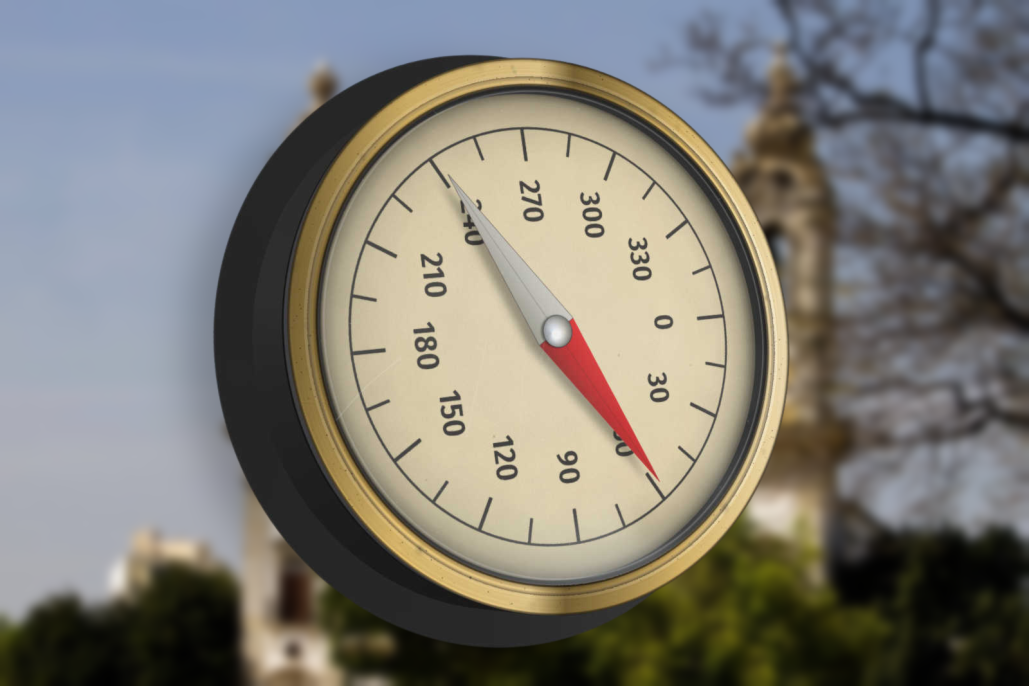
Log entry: 60°
